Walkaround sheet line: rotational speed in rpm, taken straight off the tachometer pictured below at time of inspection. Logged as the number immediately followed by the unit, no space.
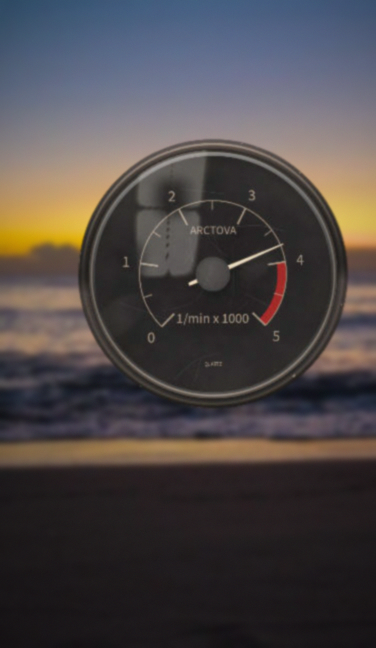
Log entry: 3750rpm
